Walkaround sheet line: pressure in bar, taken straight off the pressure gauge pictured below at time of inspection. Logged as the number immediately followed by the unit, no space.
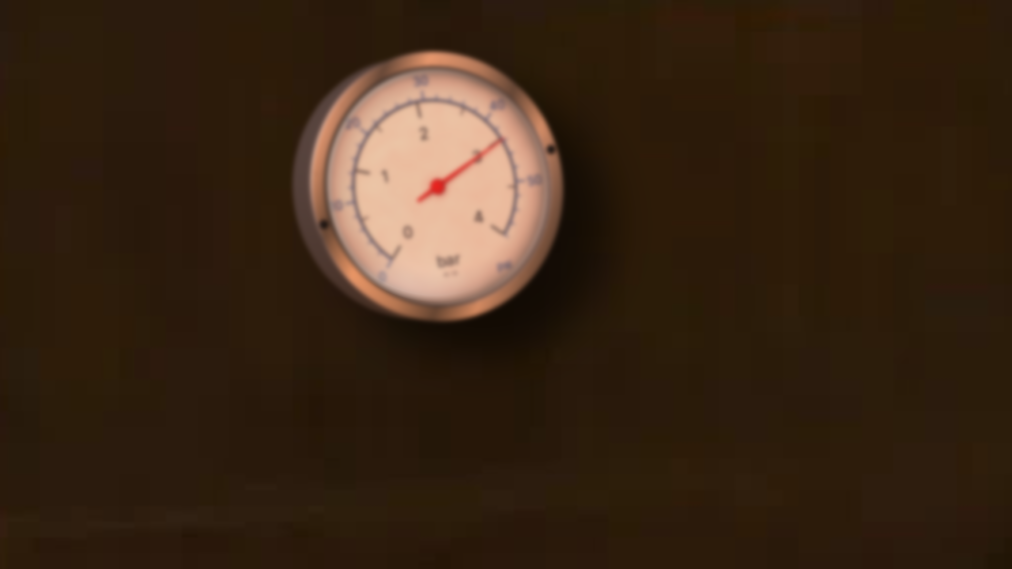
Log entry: 3bar
